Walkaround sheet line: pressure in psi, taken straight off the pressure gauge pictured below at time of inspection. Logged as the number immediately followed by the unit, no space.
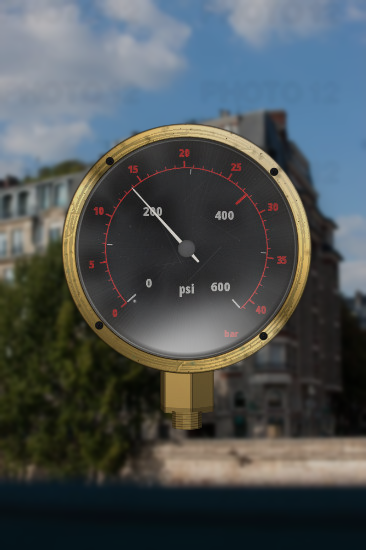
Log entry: 200psi
